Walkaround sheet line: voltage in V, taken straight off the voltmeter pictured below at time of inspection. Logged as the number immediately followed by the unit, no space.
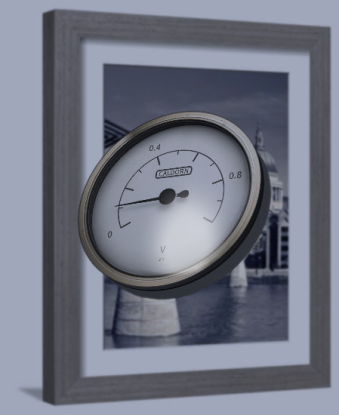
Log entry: 0.1V
